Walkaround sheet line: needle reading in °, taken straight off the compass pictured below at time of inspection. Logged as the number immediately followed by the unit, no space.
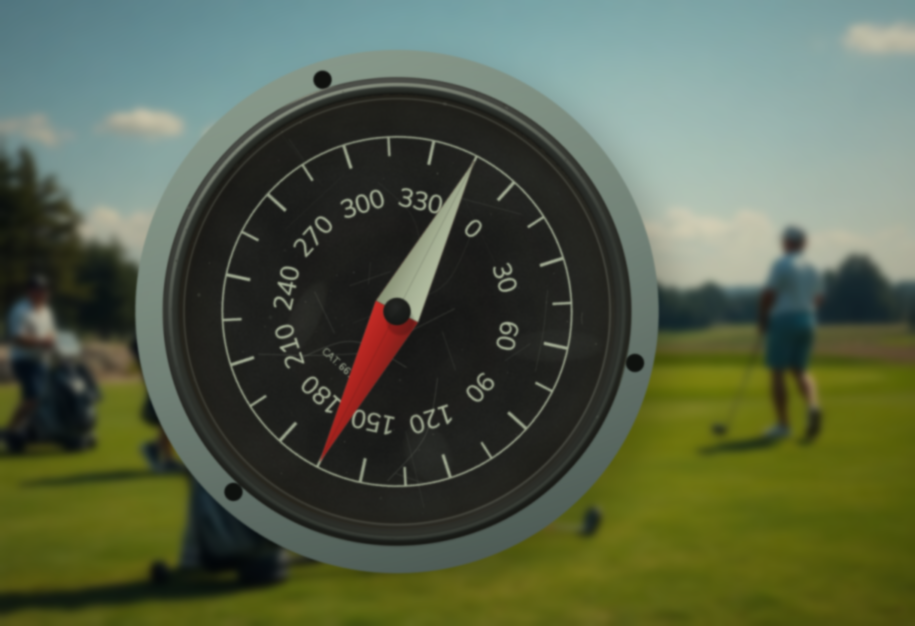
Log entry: 165°
